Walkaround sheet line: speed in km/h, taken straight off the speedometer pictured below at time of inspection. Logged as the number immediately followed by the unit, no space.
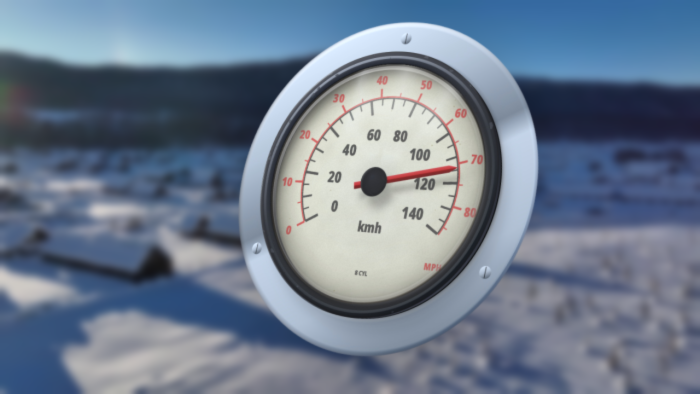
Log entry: 115km/h
